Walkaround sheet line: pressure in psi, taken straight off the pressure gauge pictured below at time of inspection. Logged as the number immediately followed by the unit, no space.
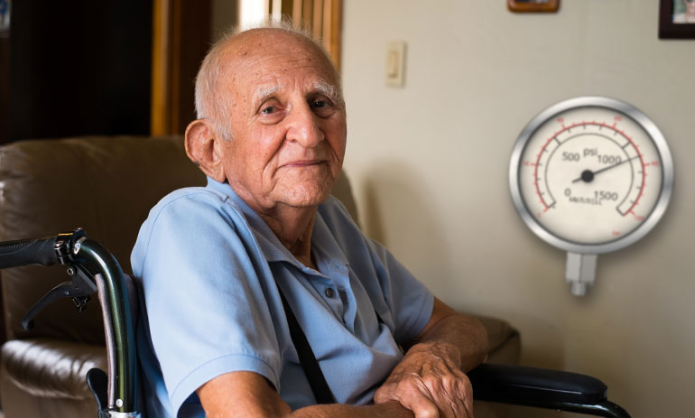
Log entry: 1100psi
